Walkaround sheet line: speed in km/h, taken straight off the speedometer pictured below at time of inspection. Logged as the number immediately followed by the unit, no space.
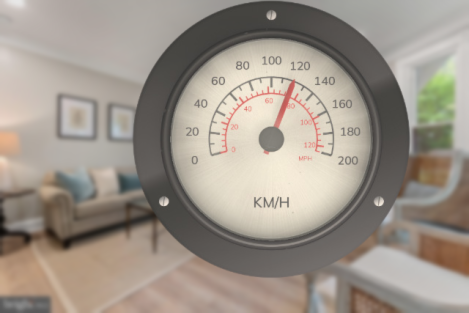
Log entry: 120km/h
